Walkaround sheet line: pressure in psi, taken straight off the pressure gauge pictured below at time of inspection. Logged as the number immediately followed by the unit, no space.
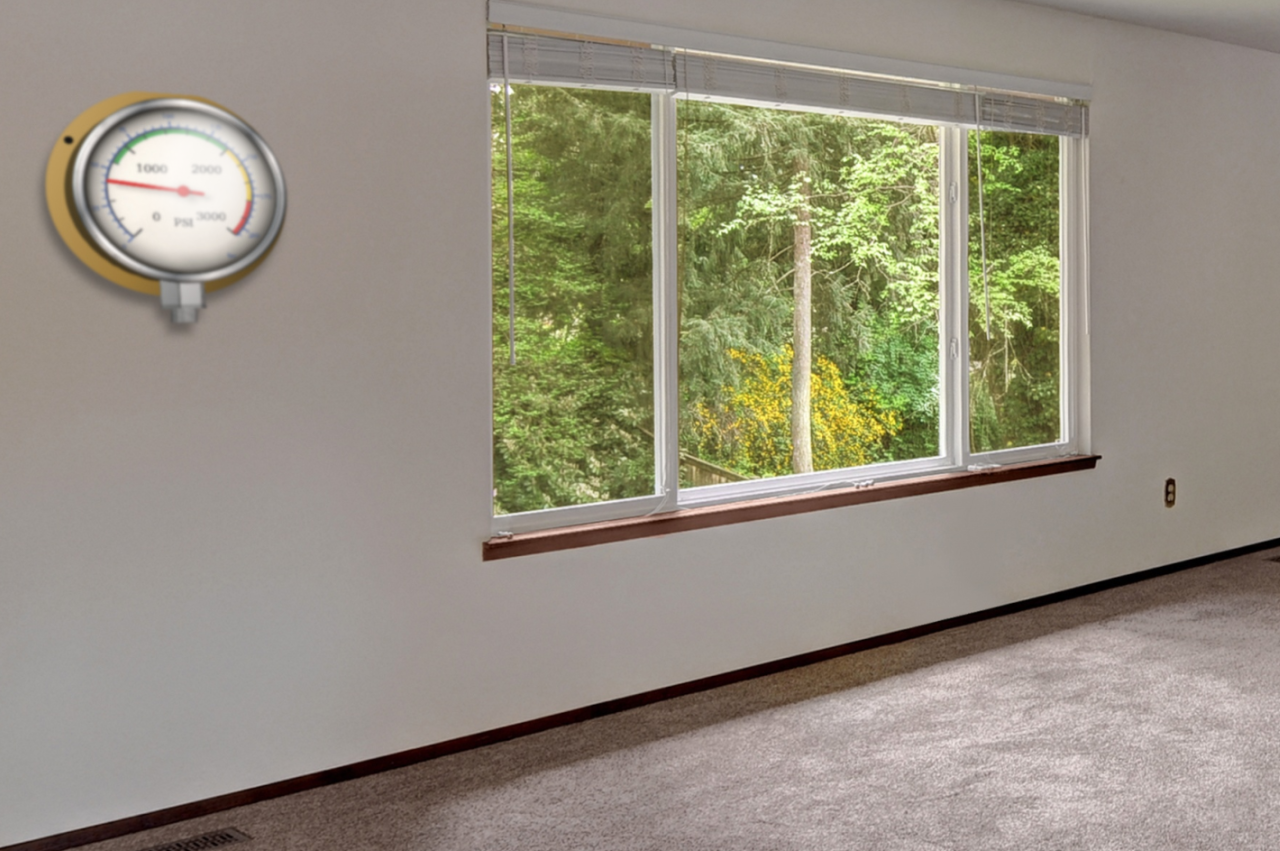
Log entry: 600psi
